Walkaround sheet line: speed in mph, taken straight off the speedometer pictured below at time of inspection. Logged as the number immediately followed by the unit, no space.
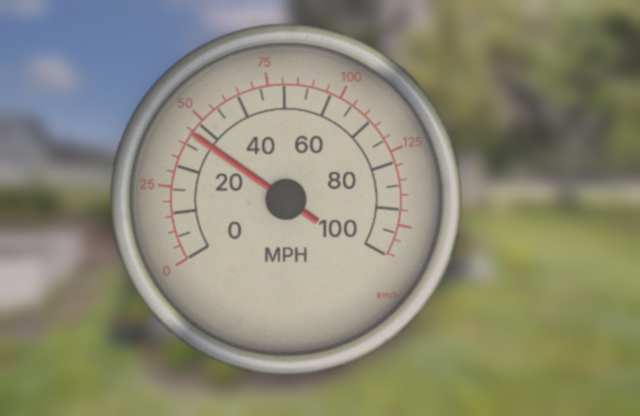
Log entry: 27.5mph
